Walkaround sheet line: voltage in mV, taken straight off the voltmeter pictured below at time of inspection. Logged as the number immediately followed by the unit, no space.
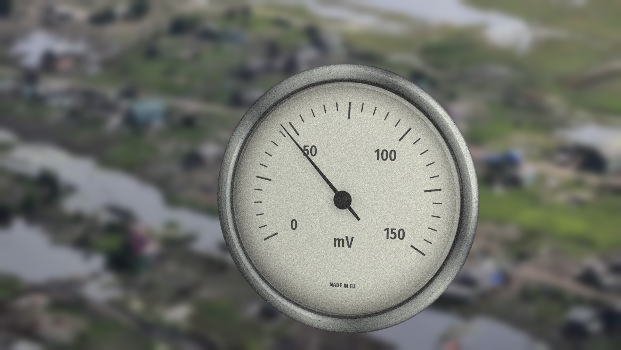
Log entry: 47.5mV
